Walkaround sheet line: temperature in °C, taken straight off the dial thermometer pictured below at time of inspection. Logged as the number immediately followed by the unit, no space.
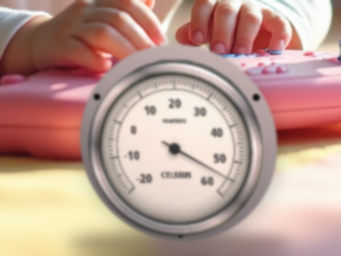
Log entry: 55°C
